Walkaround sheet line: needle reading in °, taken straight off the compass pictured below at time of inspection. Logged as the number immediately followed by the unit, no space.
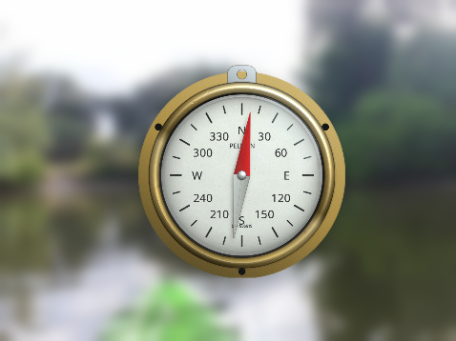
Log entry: 7.5°
